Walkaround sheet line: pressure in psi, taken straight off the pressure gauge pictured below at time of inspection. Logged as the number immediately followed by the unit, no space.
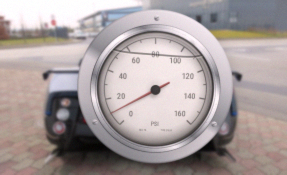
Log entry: 10psi
